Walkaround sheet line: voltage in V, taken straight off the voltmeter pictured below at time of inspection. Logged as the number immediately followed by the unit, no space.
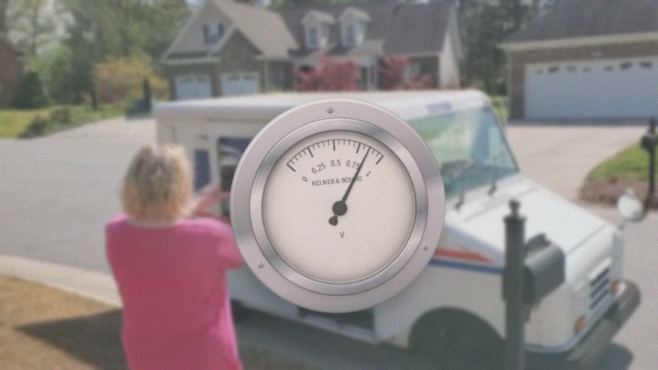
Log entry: 0.85V
